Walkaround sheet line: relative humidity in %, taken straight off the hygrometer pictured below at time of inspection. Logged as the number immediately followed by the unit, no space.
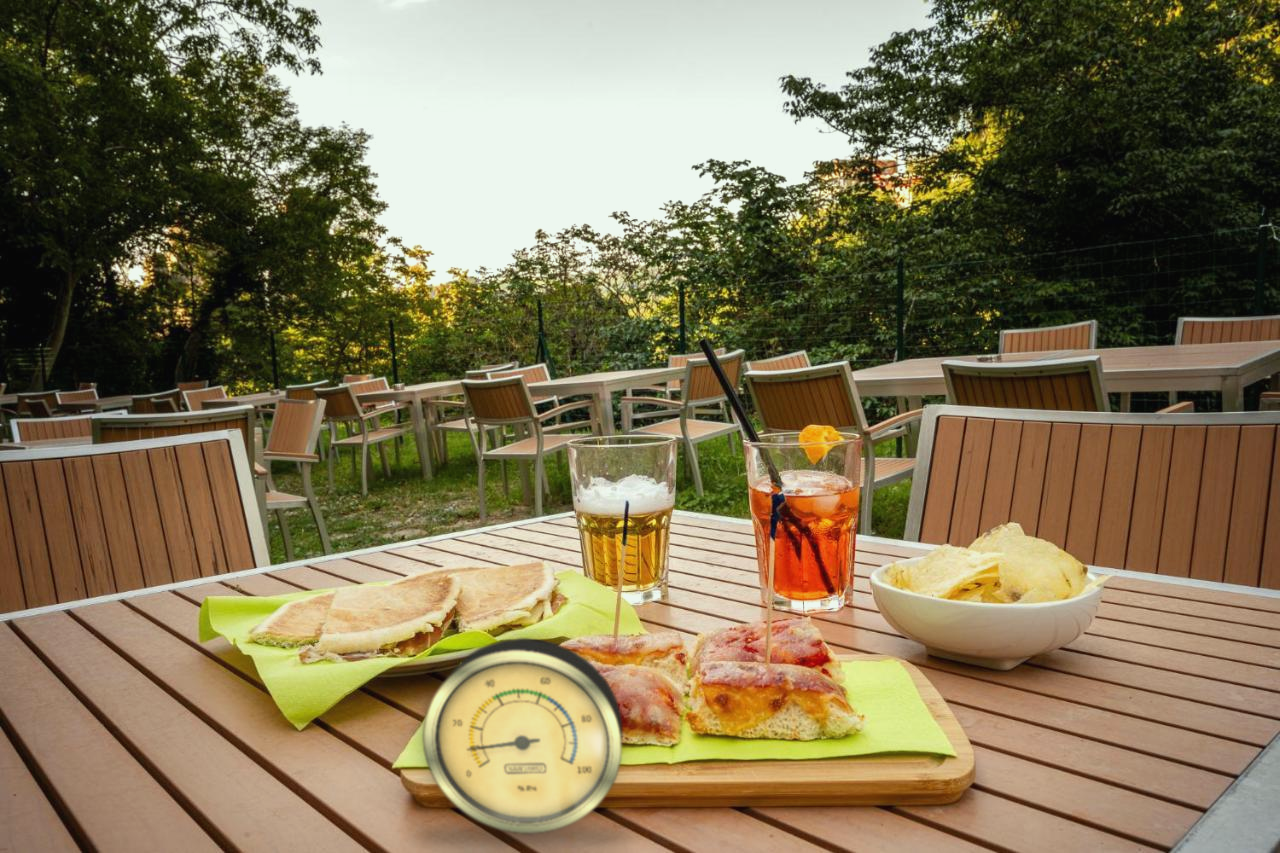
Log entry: 10%
